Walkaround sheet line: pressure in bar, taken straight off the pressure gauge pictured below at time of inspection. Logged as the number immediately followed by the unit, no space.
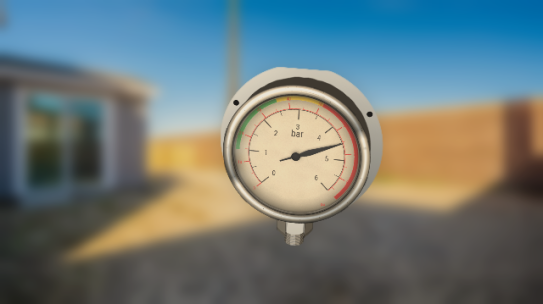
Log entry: 4.5bar
